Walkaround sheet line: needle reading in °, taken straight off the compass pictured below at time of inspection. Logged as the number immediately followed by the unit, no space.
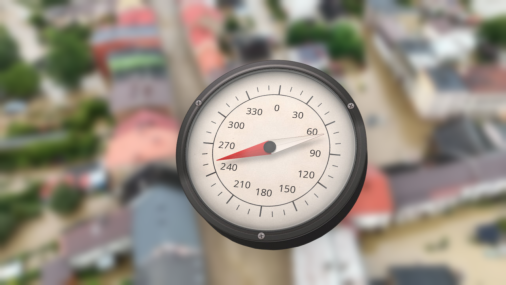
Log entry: 250°
